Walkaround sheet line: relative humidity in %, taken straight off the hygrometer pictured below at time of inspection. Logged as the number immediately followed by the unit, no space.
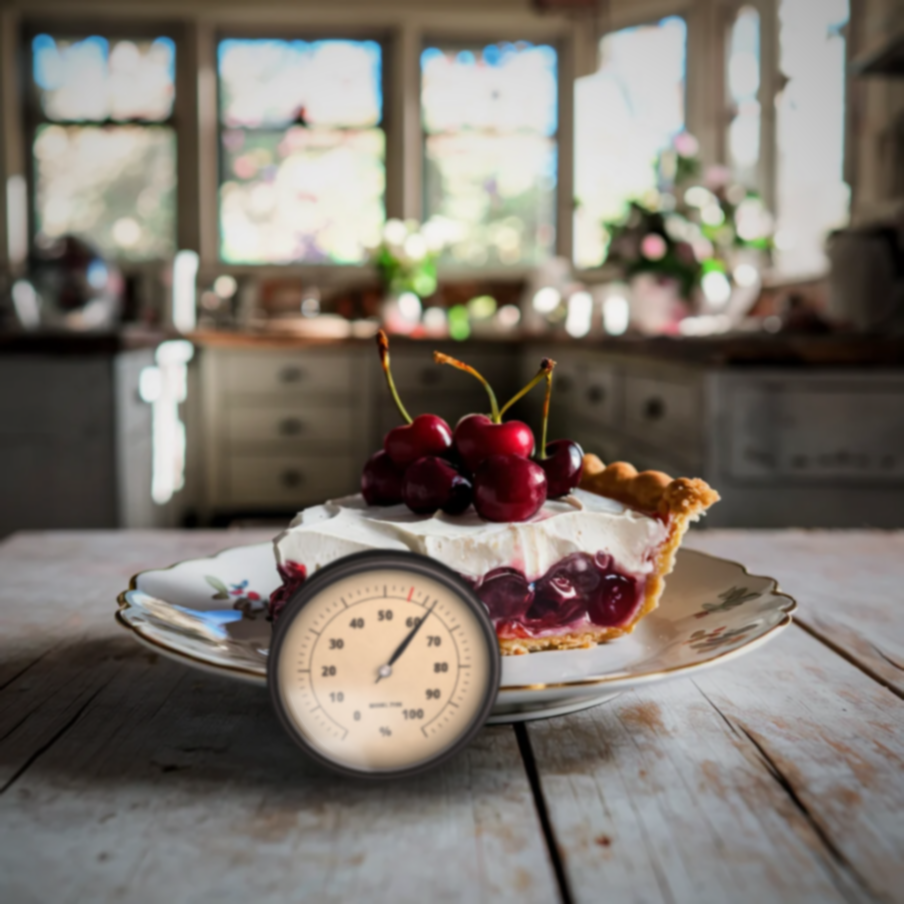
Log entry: 62%
